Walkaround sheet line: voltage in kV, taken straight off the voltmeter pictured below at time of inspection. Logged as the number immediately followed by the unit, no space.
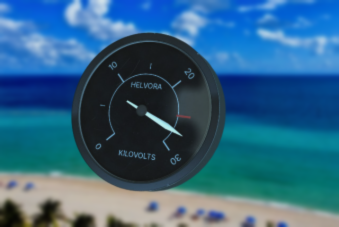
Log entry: 27.5kV
